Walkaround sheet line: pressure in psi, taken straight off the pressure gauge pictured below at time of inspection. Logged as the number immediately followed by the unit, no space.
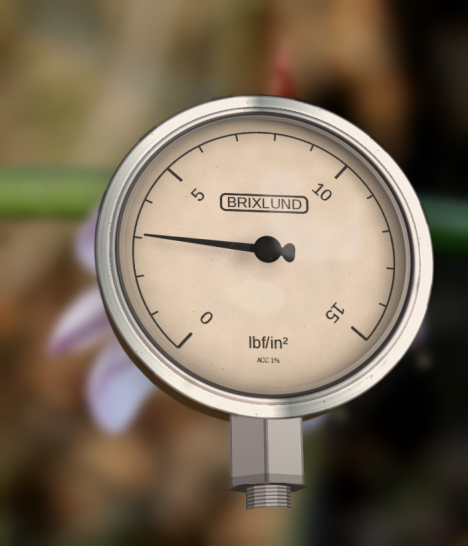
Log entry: 3psi
